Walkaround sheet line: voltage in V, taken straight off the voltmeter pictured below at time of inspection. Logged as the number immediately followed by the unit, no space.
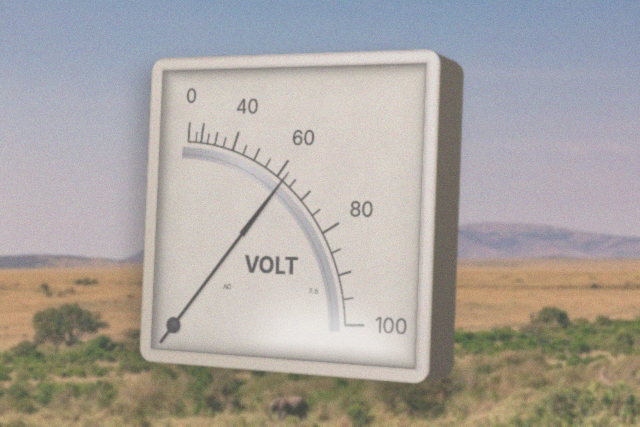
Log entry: 62.5V
